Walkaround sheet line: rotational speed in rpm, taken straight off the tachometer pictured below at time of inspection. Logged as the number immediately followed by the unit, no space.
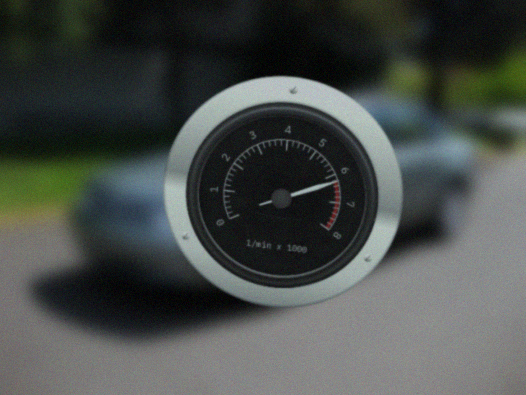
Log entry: 6200rpm
